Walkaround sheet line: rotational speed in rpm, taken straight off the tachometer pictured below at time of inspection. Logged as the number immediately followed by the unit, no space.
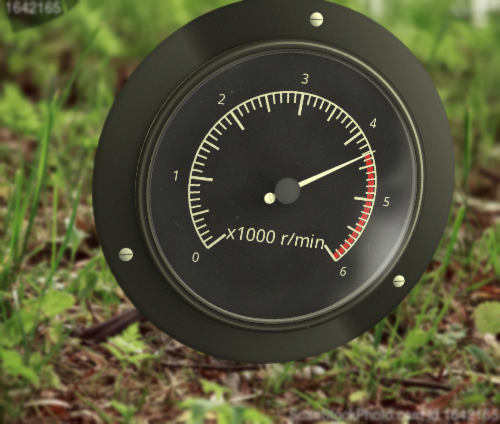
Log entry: 4300rpm
